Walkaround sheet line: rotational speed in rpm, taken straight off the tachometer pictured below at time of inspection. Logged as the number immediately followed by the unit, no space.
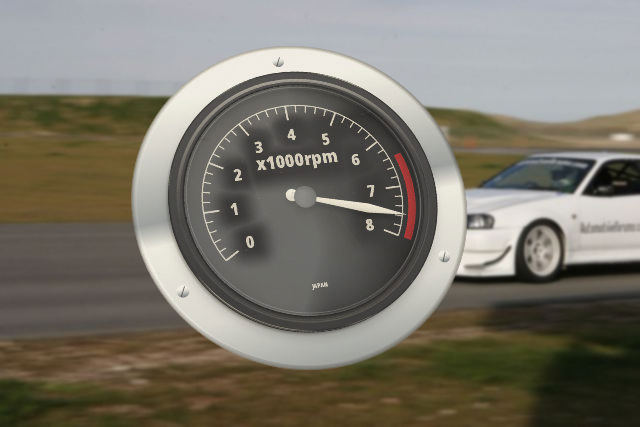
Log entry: 7600rpm
